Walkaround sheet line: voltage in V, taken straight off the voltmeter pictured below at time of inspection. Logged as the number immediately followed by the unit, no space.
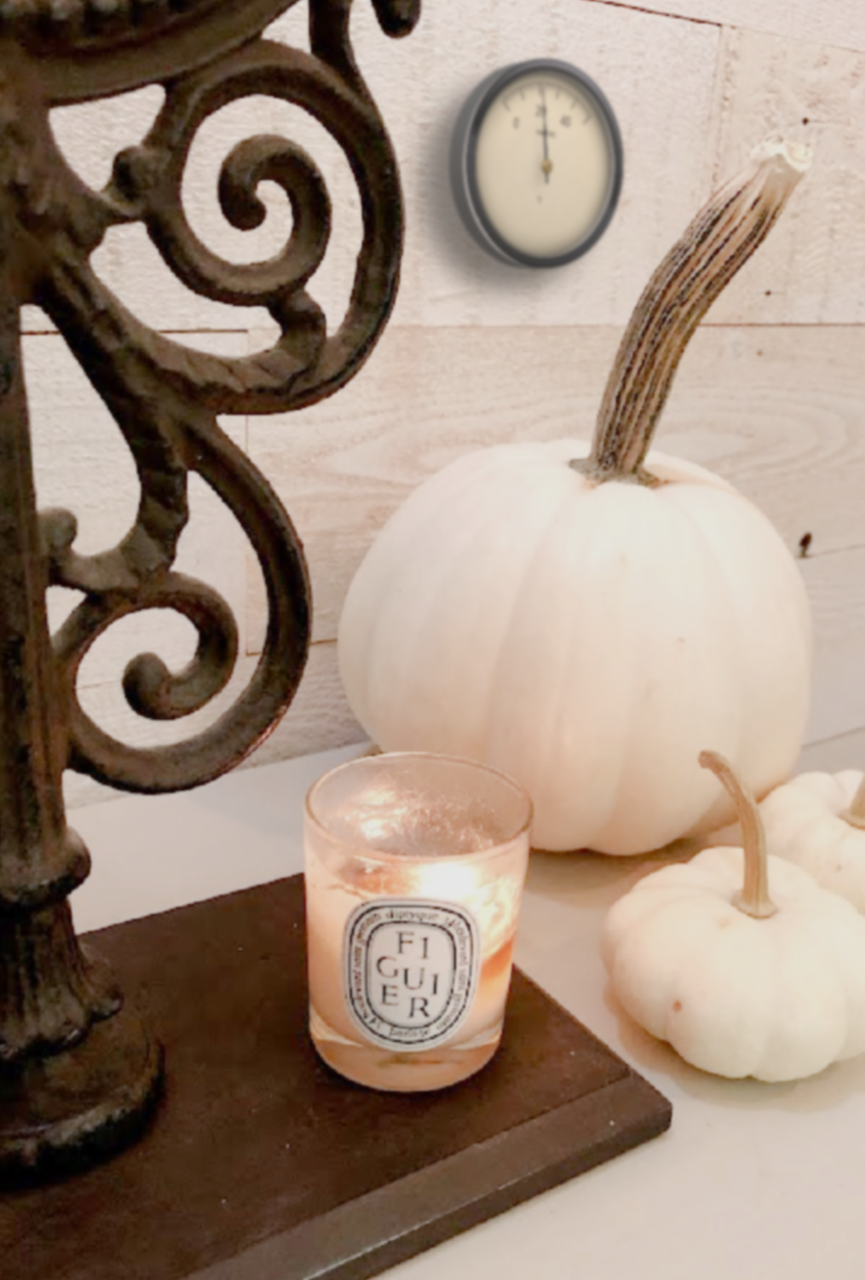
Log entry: 20V
